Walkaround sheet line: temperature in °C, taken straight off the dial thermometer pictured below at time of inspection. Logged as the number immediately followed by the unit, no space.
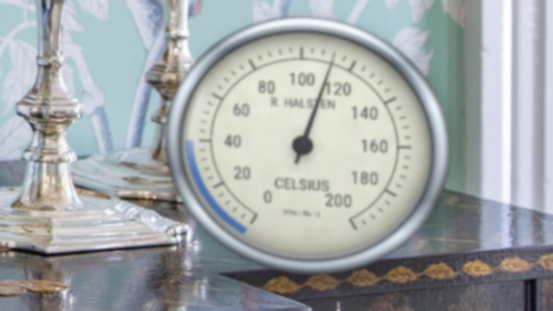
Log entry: 112°C
